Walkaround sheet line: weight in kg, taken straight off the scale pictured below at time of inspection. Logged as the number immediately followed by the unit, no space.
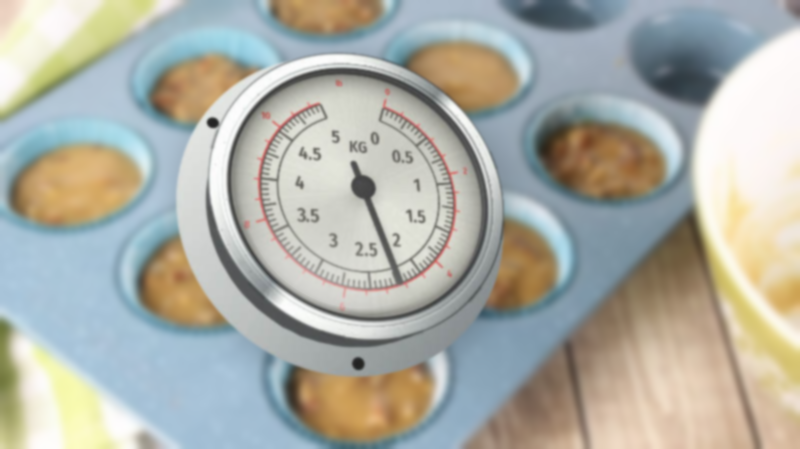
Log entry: 2.25kg
